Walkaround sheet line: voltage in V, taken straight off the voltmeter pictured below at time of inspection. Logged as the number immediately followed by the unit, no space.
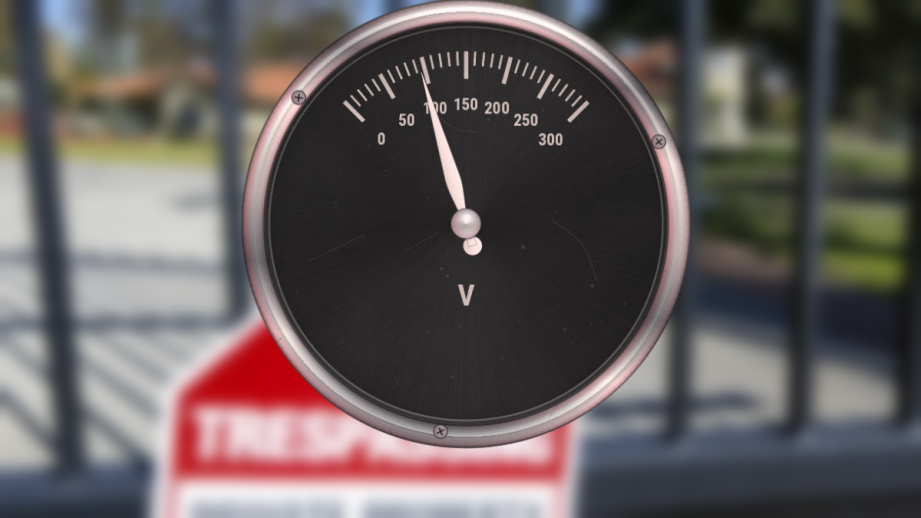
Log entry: 95V
